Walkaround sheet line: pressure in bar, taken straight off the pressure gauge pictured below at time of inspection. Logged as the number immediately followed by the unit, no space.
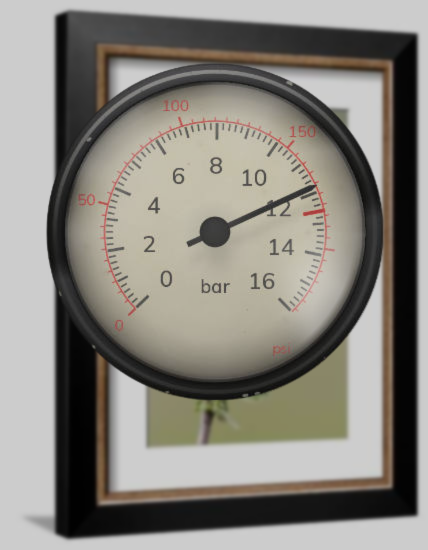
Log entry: 11.8bar
